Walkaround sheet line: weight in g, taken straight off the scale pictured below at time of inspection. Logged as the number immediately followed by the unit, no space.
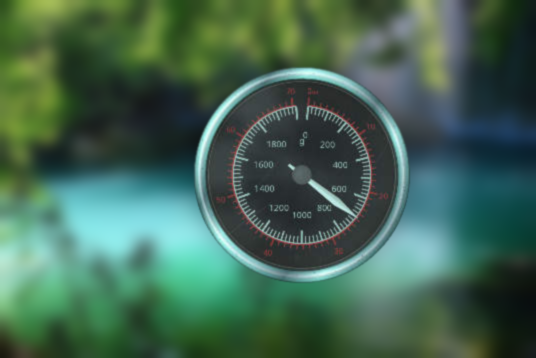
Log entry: 700g
